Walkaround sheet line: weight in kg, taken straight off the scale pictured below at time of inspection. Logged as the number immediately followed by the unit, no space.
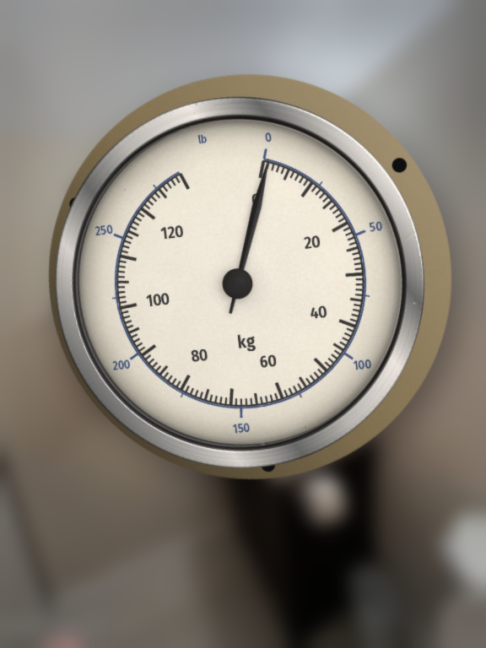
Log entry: 1kg
